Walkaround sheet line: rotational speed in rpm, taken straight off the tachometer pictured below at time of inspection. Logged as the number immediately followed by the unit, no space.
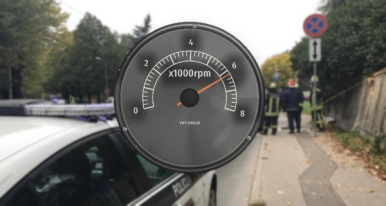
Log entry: 6200rpm
